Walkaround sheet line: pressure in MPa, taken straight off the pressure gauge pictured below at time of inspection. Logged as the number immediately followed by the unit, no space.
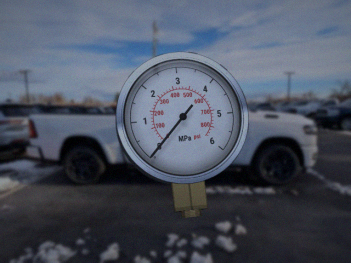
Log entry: 0MPa
